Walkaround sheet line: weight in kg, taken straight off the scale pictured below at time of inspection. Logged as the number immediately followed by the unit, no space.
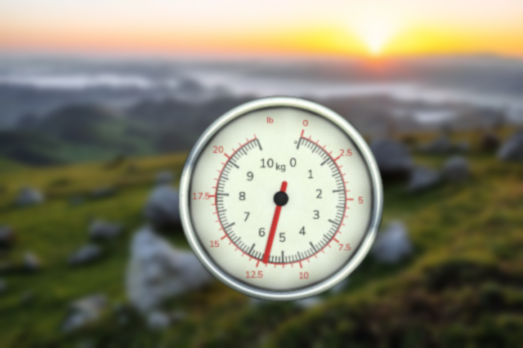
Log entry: 5.5kg
